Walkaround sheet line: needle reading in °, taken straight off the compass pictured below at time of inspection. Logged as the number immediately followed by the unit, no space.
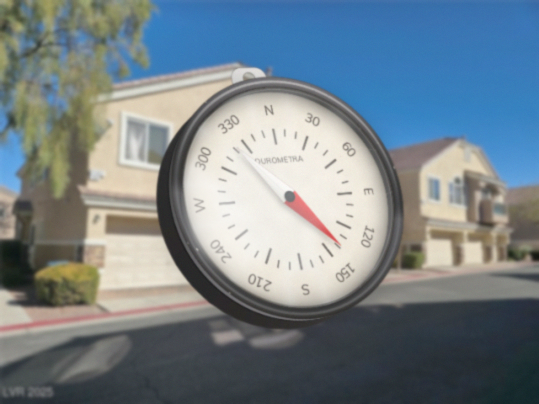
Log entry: 140°
